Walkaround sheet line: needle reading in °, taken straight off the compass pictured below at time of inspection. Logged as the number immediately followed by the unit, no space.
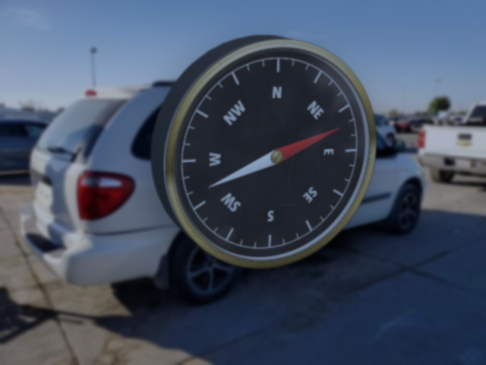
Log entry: 70°
